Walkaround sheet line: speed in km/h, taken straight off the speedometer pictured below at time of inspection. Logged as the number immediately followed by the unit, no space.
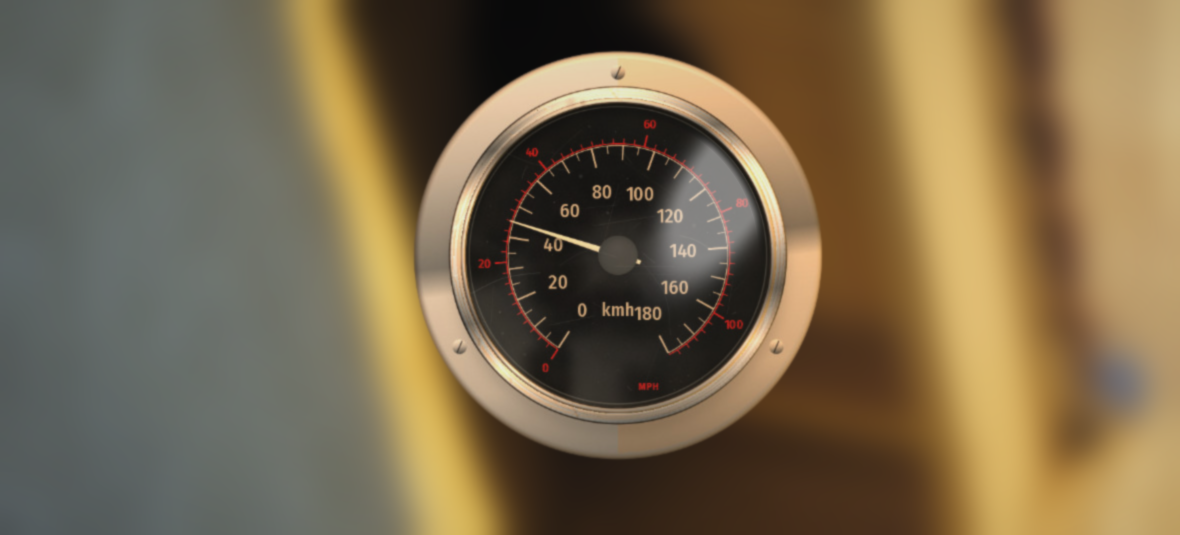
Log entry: 45km/h
